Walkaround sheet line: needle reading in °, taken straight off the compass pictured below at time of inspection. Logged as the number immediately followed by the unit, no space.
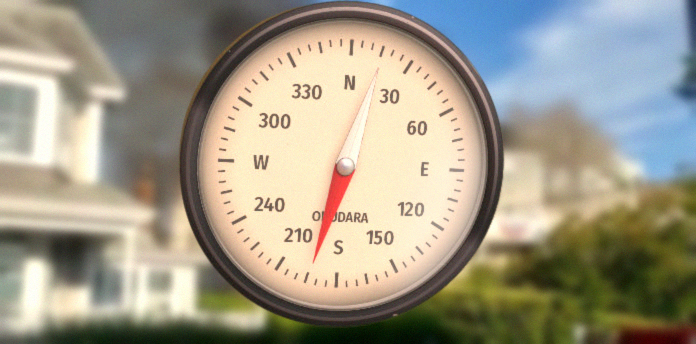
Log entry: 195°
